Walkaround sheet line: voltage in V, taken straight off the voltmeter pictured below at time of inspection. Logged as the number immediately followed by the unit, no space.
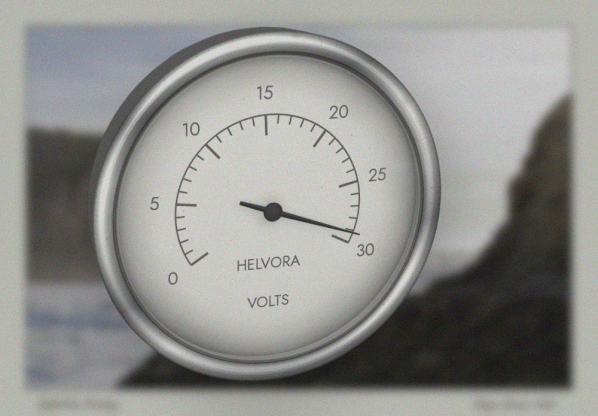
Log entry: 29V
